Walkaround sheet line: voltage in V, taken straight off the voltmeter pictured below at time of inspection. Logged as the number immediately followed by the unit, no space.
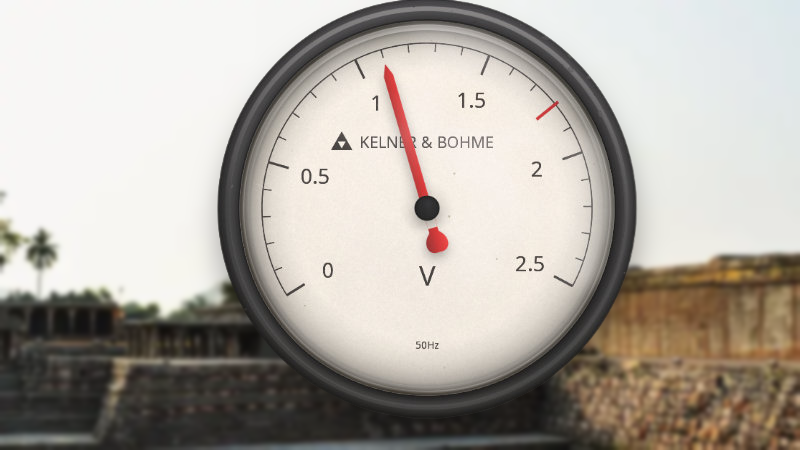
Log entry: 1.1V
